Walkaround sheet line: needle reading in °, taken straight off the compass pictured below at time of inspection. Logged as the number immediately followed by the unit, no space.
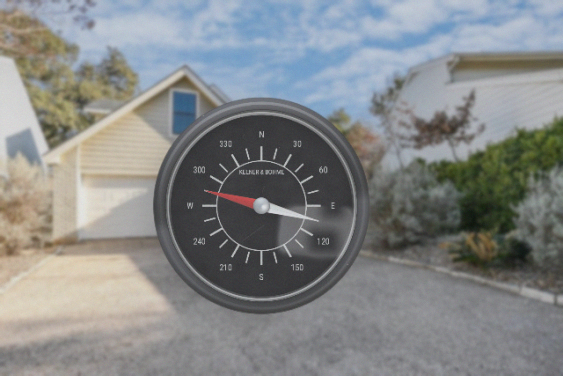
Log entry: 285°
